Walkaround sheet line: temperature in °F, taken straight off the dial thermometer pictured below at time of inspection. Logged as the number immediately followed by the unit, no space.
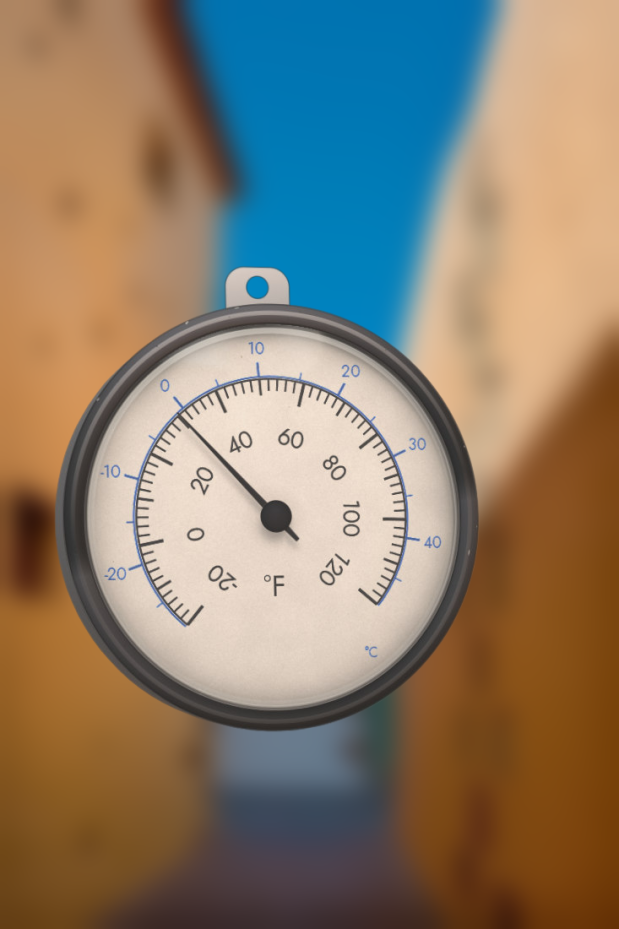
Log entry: 30°F
